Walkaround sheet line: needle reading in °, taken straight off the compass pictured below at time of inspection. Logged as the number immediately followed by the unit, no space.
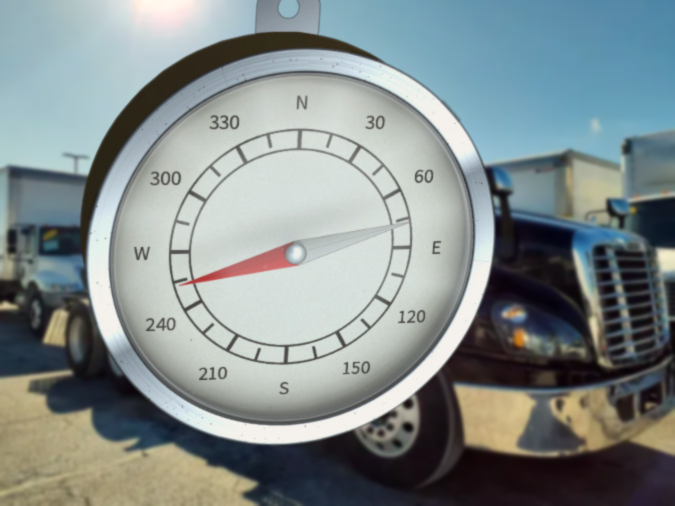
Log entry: 255°
